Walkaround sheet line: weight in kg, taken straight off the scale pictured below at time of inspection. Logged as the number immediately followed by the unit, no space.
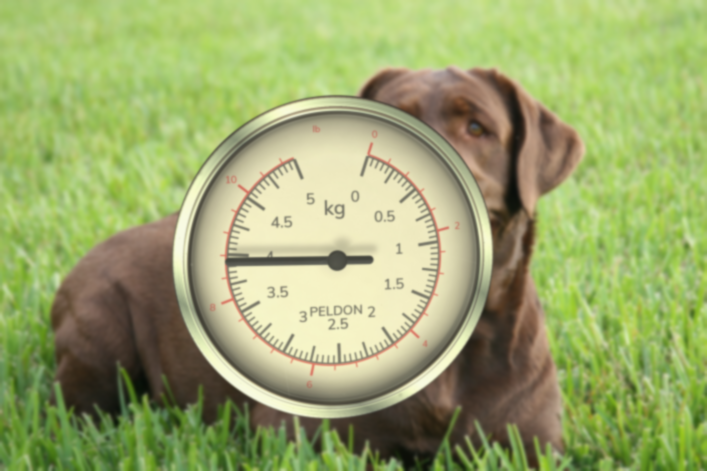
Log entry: 3.95kg
